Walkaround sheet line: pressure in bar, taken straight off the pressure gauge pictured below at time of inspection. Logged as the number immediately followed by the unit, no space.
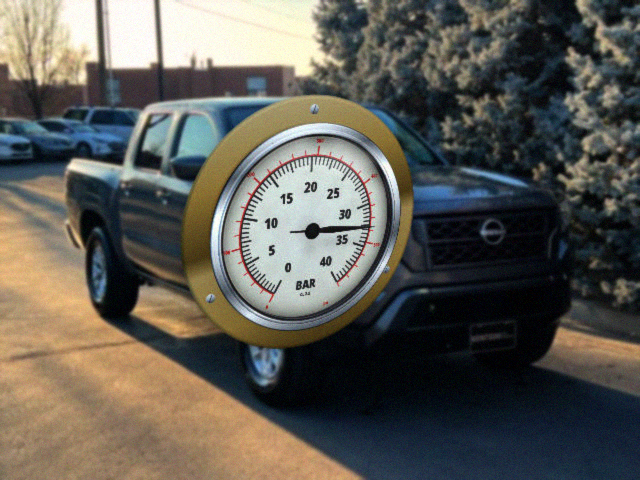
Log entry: 32.5bar
